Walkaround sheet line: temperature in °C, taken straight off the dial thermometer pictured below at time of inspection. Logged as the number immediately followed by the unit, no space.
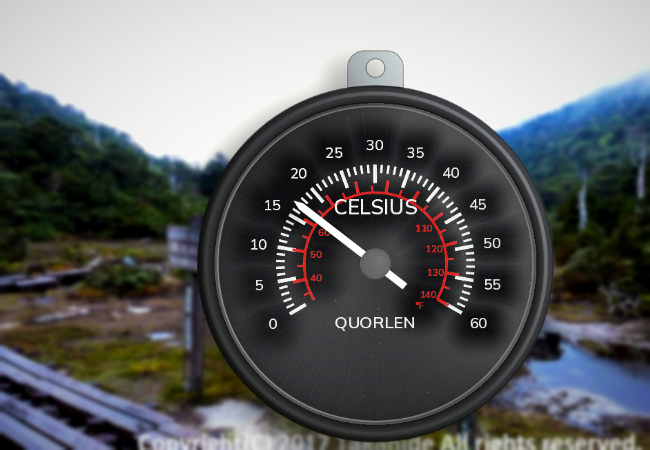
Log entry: 17°C
